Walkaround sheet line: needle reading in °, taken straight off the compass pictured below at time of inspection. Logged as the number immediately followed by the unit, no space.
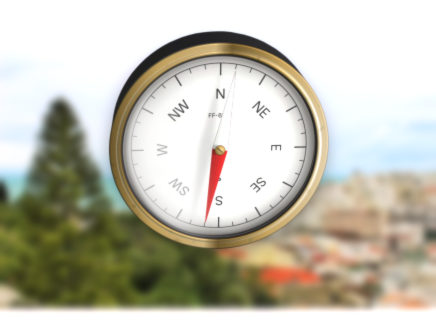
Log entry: 190°
